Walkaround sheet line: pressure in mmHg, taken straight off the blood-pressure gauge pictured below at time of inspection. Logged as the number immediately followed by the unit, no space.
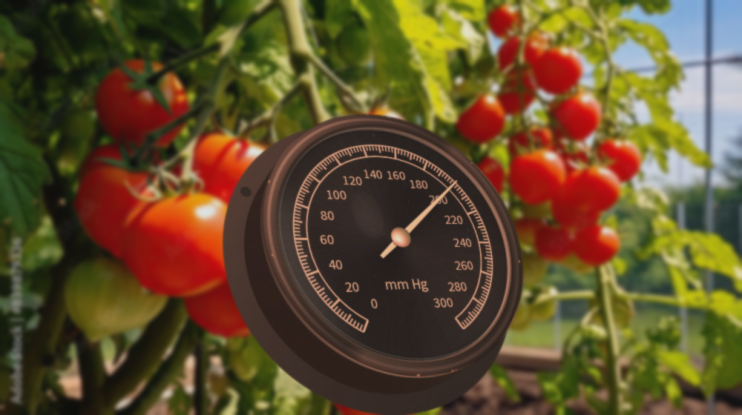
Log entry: 200mmHg
